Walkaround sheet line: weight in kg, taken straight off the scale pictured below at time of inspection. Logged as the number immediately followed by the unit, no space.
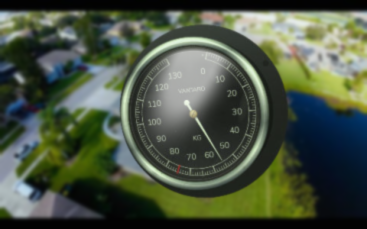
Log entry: 55kg
